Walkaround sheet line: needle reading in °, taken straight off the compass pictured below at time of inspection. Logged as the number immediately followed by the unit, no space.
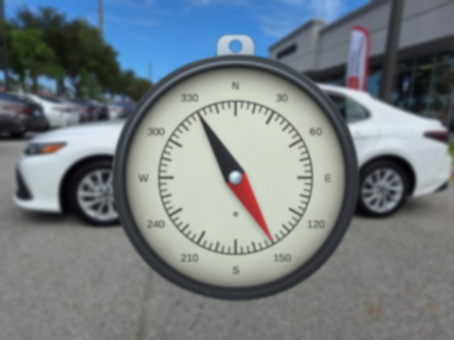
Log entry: 150°
